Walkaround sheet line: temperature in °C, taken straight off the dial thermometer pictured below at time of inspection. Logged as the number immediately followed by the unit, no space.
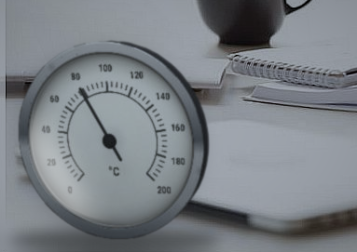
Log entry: 80°C
